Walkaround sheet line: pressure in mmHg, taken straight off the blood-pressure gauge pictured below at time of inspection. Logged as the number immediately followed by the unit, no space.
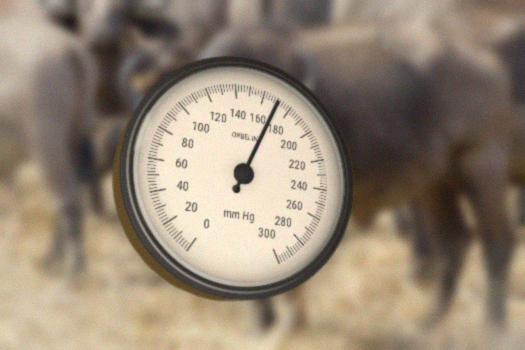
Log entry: 170mmHg
